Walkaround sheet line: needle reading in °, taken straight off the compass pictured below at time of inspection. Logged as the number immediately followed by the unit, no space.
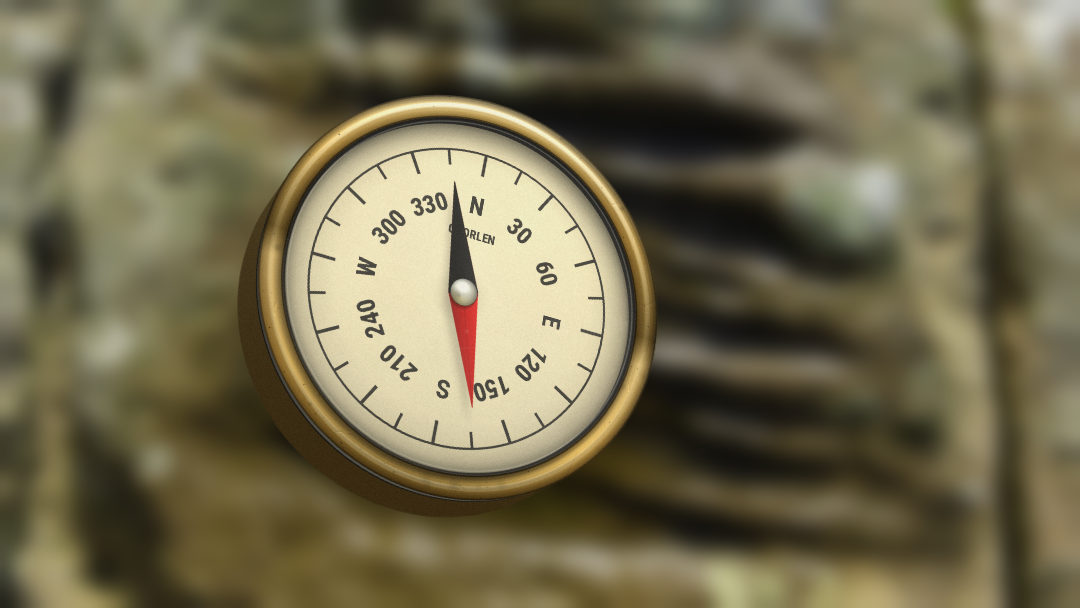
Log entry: 165°
